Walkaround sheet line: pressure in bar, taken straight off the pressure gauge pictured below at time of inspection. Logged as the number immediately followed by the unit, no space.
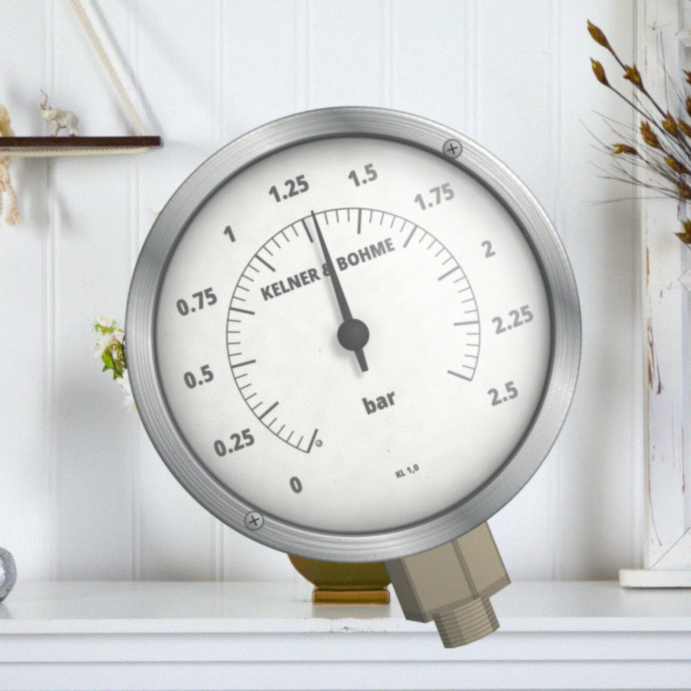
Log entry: 1.3bar
